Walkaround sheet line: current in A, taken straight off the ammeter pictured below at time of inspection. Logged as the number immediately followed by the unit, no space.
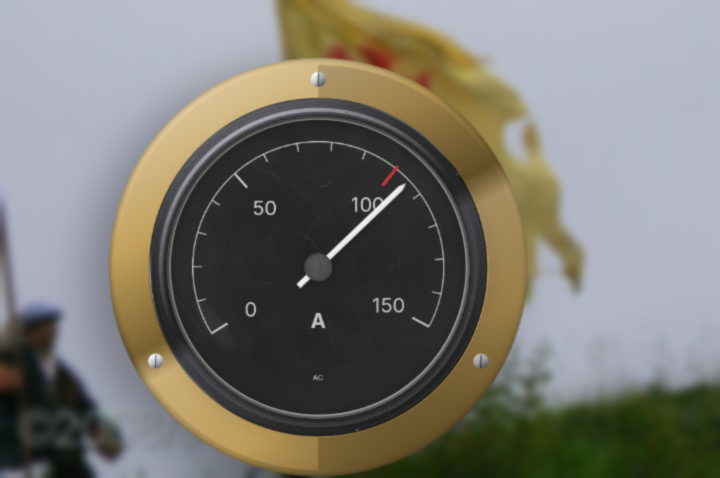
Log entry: 105A
